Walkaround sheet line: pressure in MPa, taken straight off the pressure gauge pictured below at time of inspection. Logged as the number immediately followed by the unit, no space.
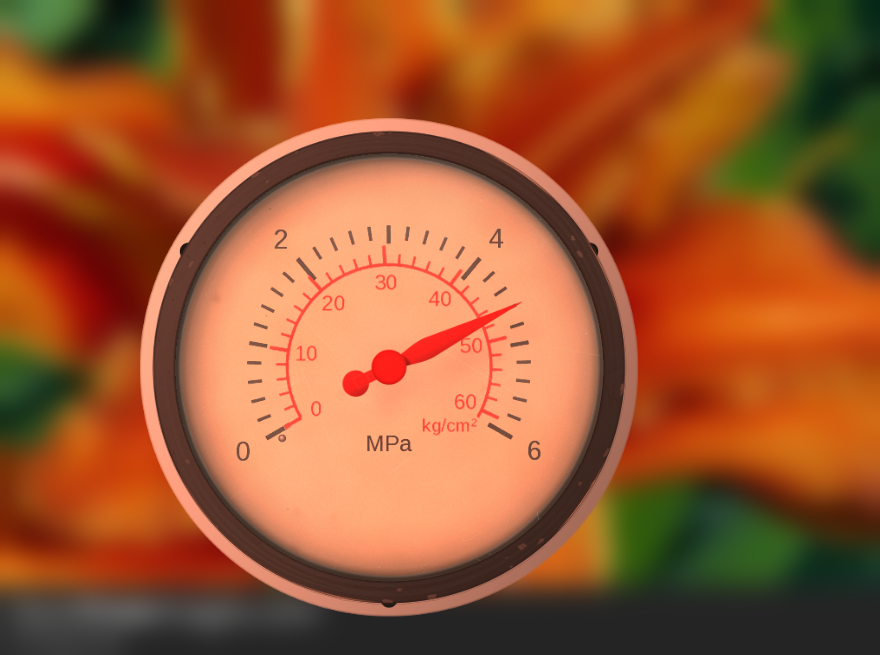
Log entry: 4.6MPa
